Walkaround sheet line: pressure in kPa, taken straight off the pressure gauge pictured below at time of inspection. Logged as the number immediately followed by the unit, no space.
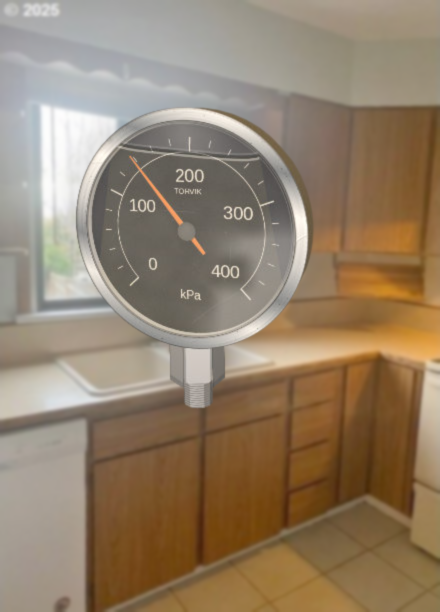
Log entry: 140kPa
